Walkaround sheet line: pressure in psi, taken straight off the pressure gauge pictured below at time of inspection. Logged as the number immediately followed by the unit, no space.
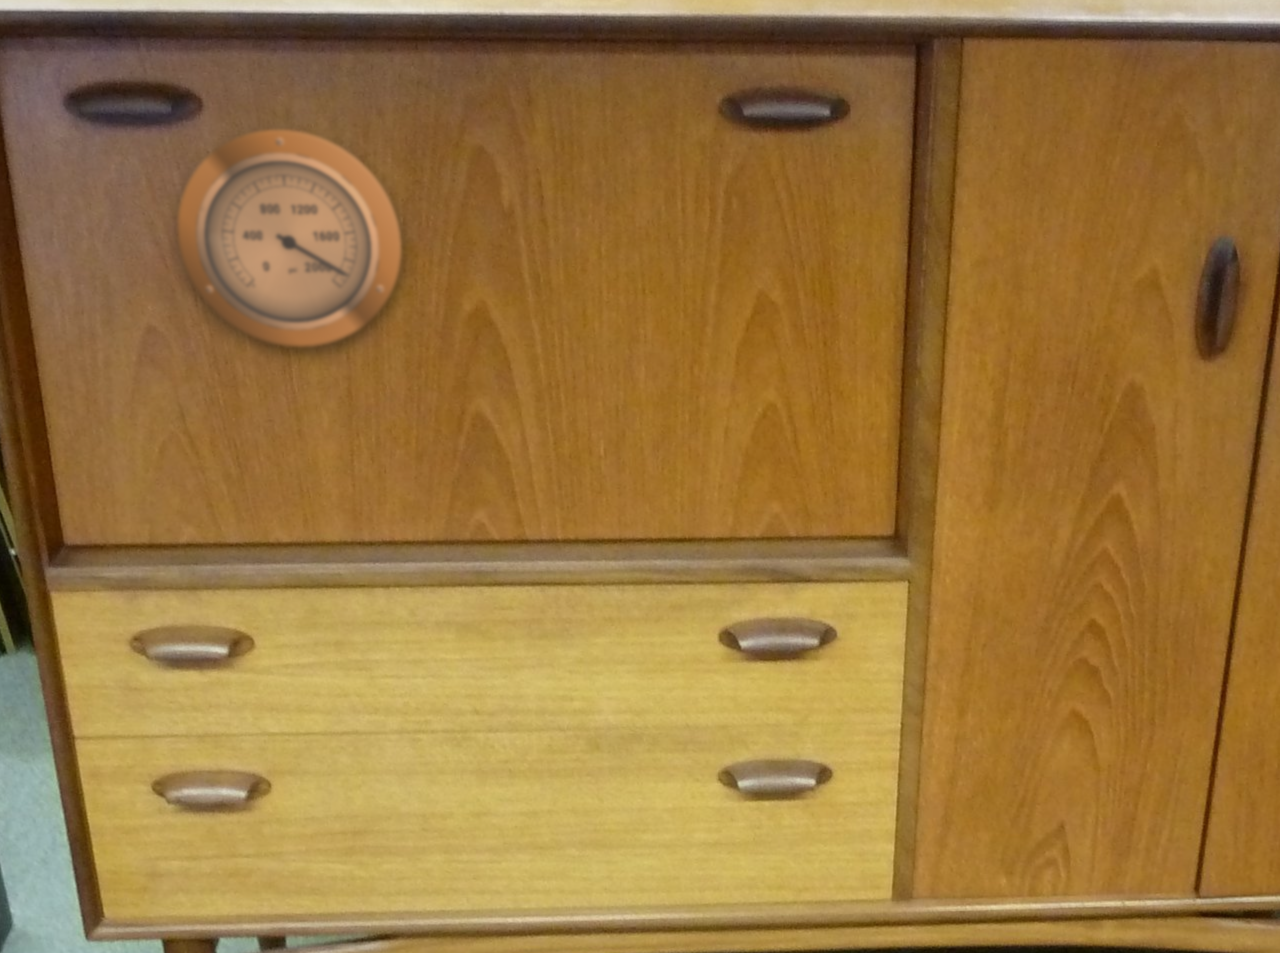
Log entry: 1900psi
